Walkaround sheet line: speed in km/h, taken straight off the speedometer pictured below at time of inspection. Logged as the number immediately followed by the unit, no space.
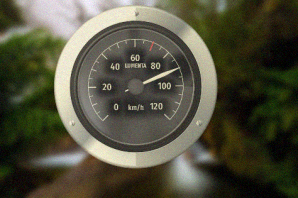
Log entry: 90km/h
